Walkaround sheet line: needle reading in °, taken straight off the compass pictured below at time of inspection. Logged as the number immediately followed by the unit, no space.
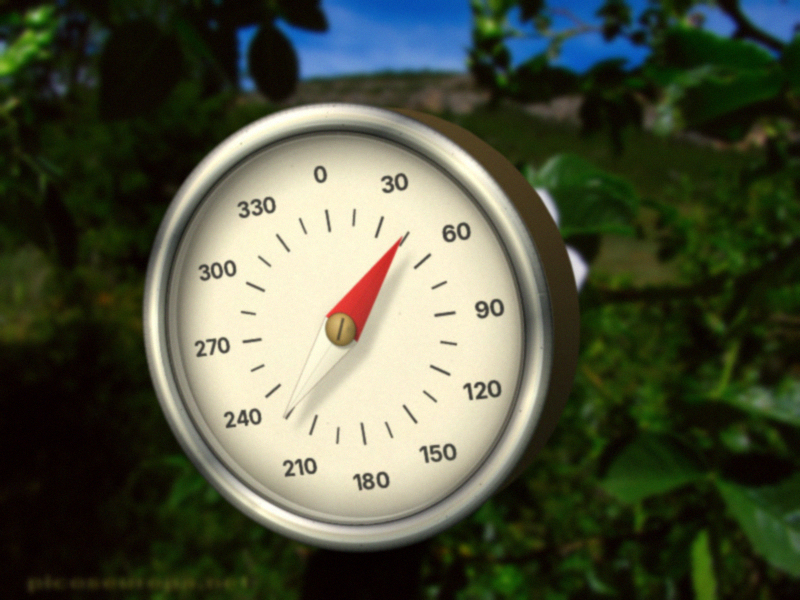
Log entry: 45°
